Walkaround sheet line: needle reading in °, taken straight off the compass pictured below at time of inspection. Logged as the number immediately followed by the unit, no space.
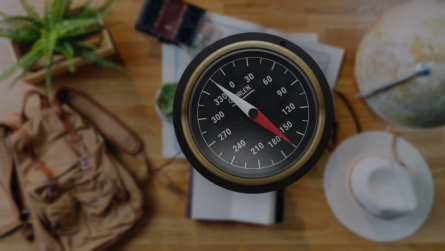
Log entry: 165°
